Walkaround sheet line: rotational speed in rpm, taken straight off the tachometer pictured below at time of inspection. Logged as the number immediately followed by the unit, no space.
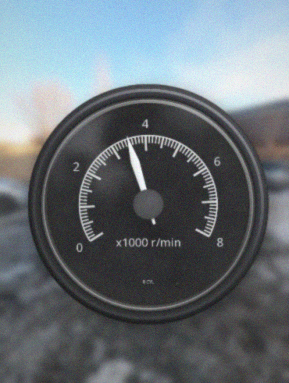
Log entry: 3500rpm
